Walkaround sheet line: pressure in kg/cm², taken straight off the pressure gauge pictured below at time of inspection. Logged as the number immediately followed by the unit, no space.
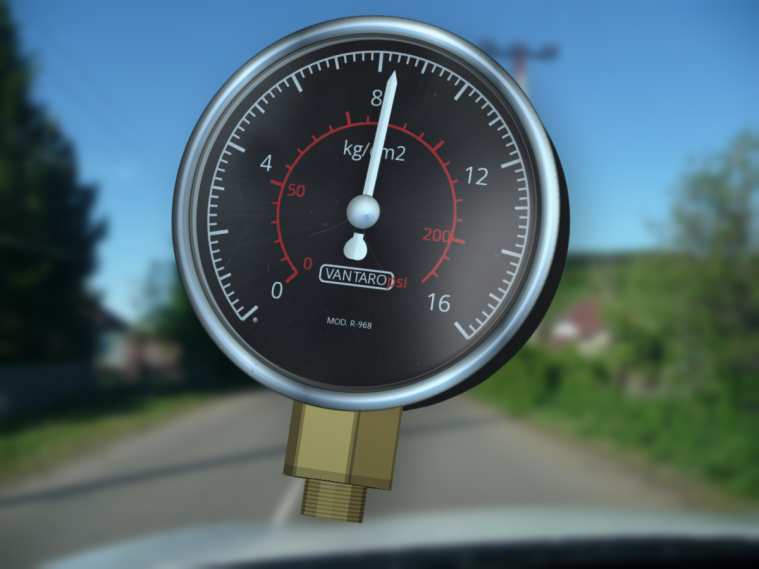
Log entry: 8.4kg/cm²
